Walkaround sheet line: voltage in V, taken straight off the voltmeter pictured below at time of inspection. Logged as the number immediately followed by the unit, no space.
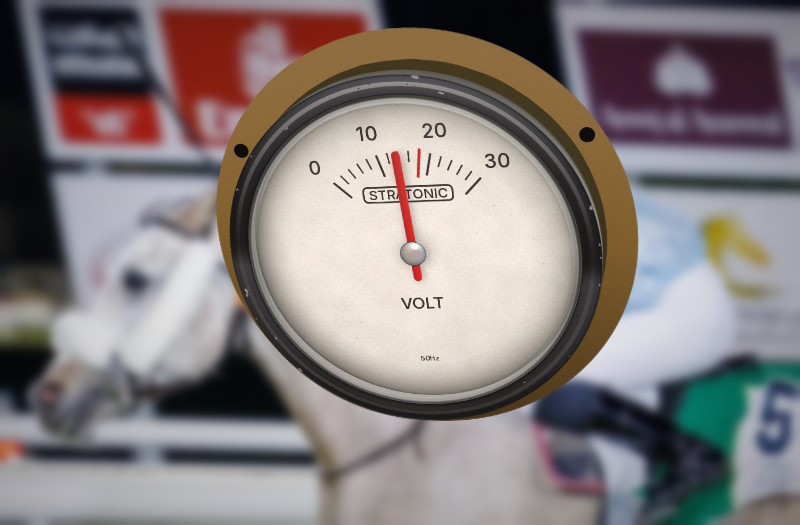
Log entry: 14V
